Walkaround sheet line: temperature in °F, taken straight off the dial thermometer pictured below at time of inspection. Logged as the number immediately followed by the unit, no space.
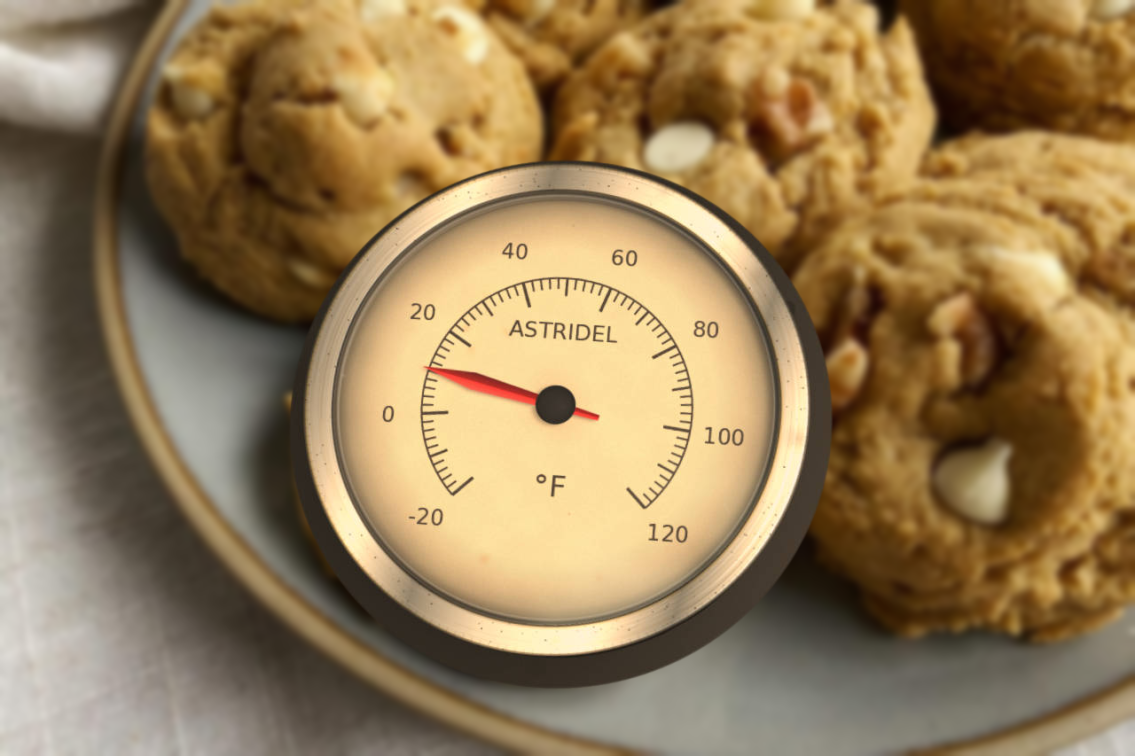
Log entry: 10°F
